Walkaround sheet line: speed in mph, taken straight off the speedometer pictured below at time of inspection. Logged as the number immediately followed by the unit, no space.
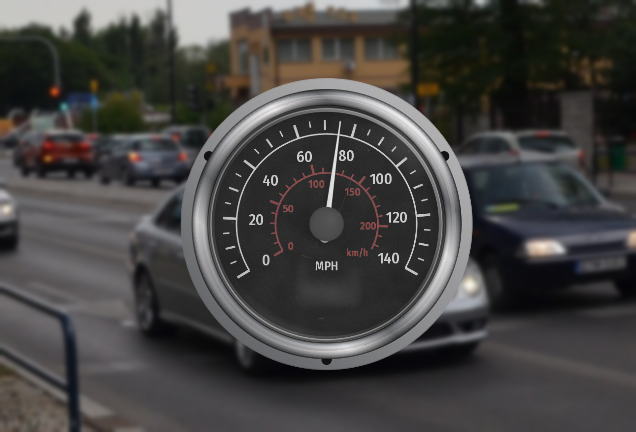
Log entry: 75mph
